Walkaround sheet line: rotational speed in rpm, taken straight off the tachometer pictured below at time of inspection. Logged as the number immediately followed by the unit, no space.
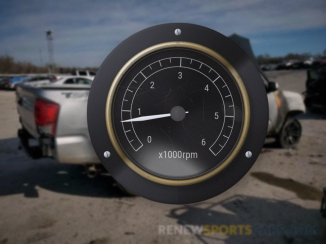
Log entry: 750rpm
